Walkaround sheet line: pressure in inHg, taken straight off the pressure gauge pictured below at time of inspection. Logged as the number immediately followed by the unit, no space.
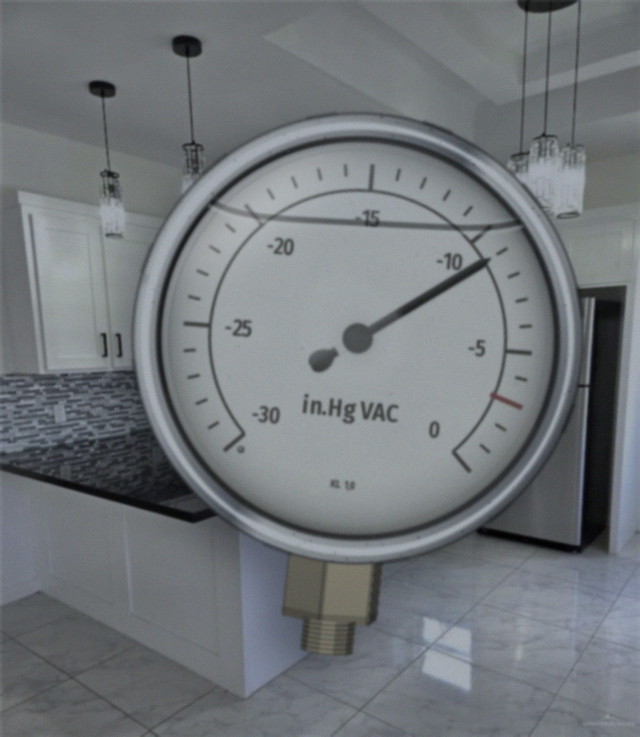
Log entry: -9inHg
